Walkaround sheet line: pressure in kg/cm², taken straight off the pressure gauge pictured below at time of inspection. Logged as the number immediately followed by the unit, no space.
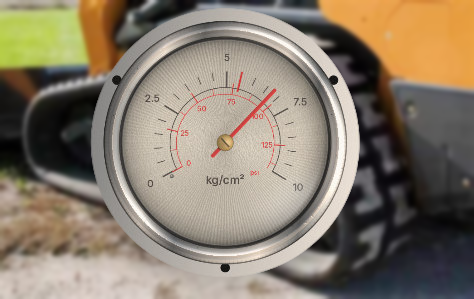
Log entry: 6.75kg/cm²
